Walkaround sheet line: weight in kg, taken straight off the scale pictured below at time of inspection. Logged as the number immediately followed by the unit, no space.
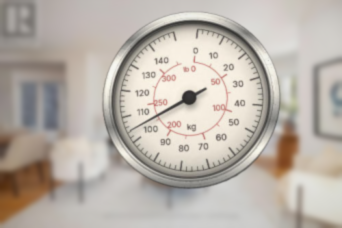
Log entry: 104kg
